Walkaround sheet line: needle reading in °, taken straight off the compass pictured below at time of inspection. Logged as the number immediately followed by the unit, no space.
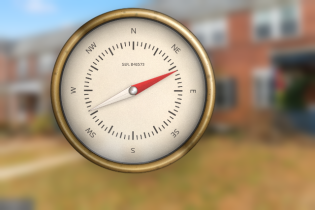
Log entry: 65°
